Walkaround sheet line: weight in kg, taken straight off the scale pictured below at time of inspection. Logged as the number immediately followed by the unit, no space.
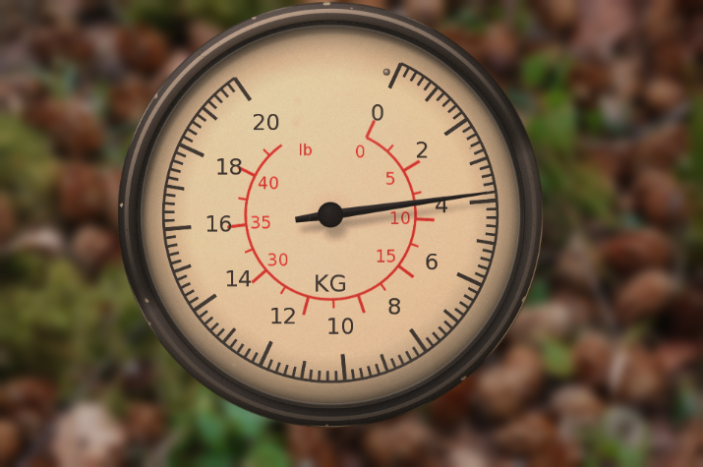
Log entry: 3.8kg
